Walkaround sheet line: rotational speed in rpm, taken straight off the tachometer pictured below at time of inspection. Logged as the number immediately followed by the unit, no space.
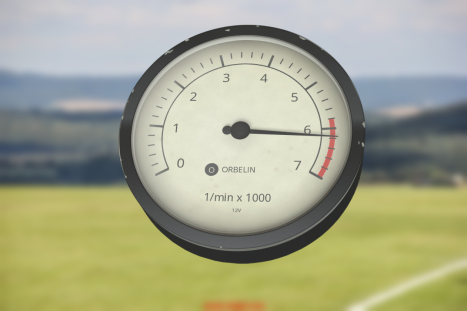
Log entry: 6200rpm
